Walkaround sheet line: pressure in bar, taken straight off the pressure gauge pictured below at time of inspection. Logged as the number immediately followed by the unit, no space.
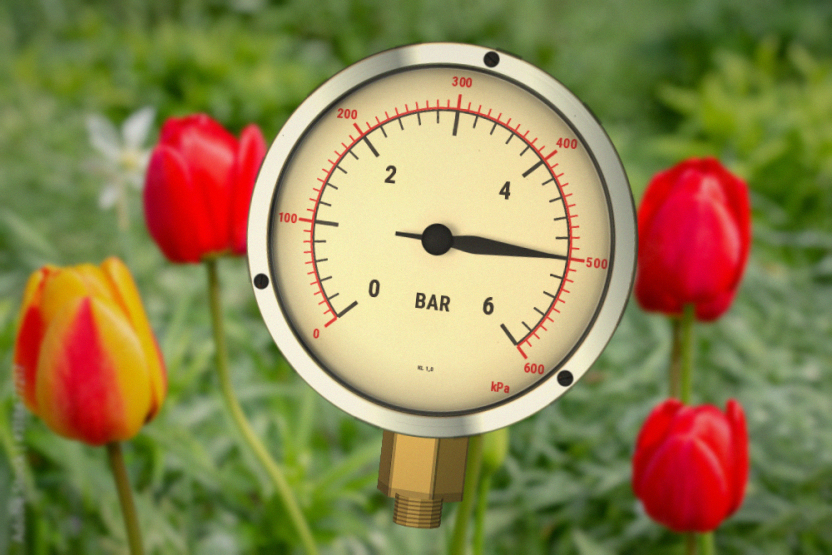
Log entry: 5bar
